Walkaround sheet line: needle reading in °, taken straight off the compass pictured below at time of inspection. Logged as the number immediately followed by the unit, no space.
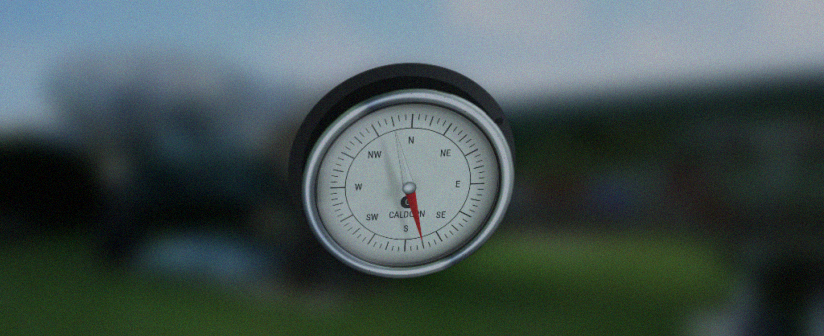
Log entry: 165°
